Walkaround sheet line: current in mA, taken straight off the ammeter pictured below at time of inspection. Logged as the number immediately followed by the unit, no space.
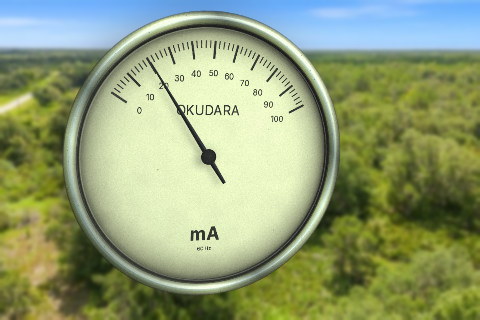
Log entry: 20mA
